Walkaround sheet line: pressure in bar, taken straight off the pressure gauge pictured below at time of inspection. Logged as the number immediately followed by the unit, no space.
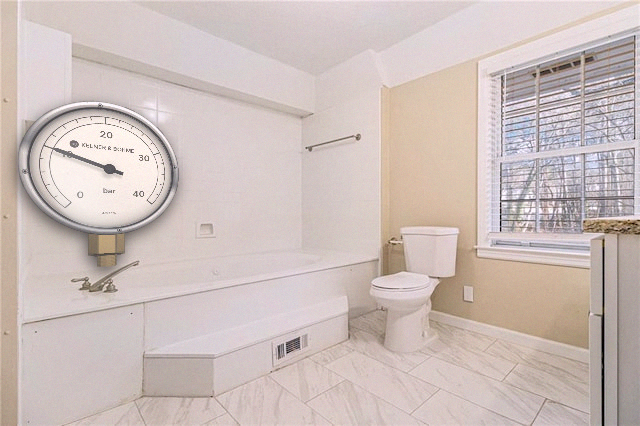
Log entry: 10bar
